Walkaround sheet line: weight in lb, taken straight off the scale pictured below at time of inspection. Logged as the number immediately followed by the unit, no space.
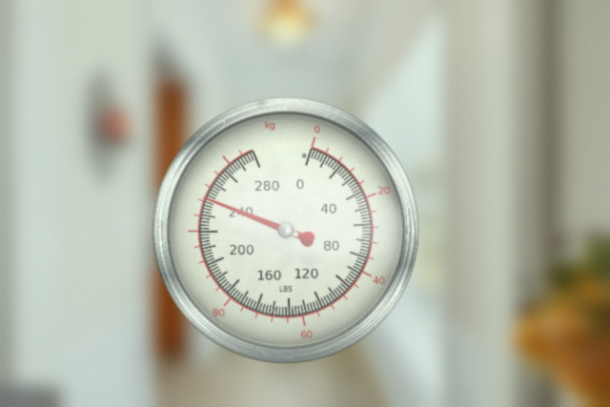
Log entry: 240lb
